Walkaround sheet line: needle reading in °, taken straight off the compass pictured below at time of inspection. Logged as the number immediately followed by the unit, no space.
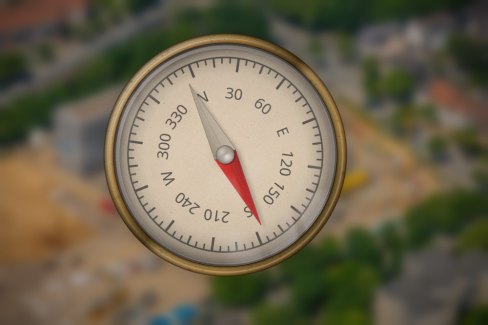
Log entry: 175°
